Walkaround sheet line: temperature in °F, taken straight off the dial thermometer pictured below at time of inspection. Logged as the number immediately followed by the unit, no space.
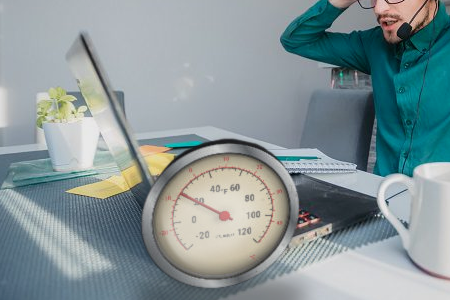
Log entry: 20°F
